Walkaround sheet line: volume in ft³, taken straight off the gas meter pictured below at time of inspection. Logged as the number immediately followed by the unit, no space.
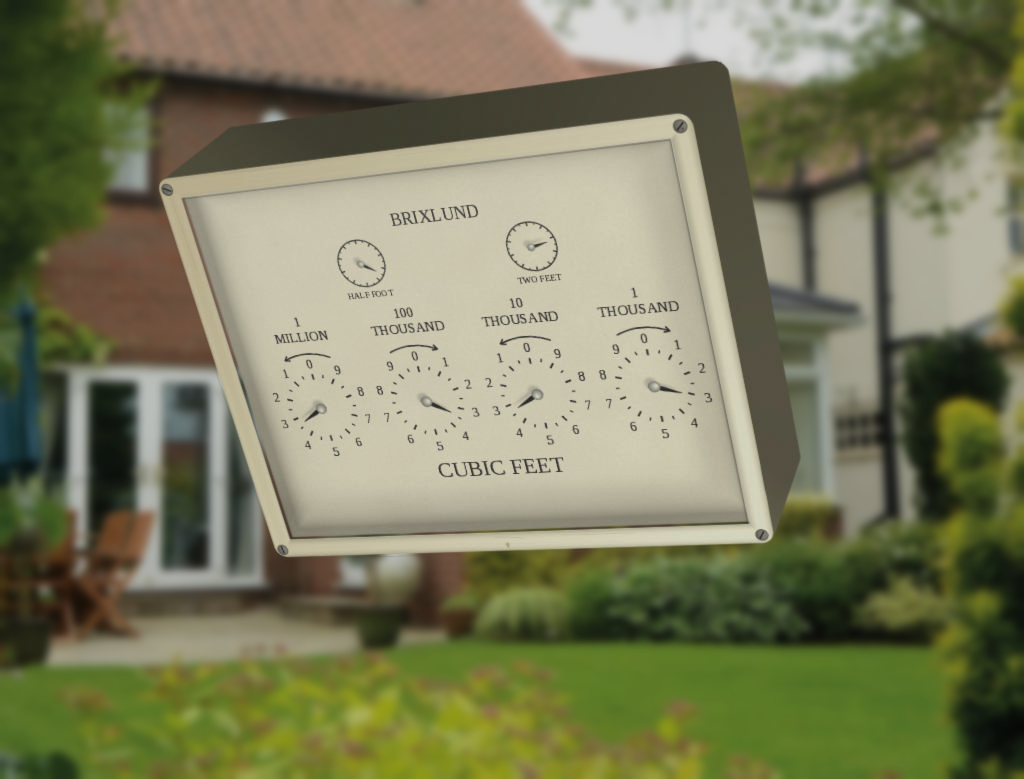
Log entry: 333300ft³
